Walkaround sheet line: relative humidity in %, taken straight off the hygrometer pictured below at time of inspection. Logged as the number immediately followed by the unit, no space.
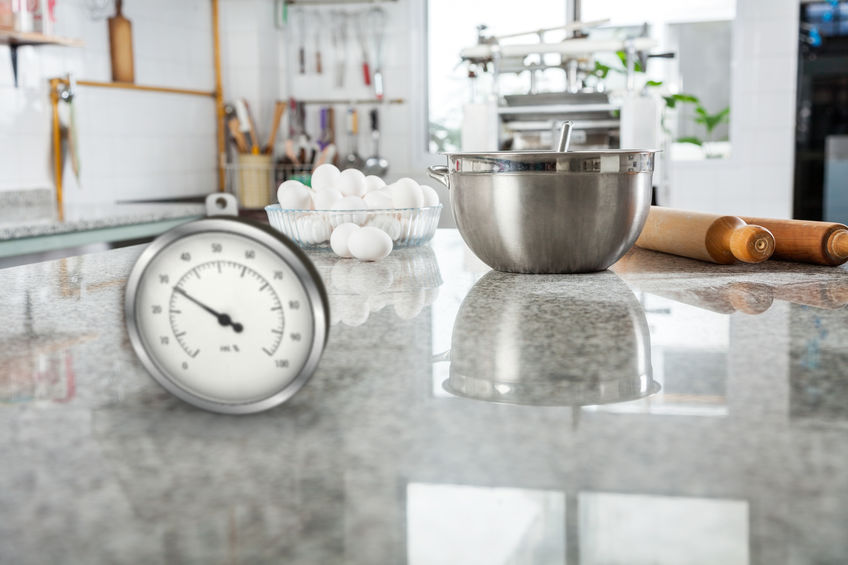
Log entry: 30%
